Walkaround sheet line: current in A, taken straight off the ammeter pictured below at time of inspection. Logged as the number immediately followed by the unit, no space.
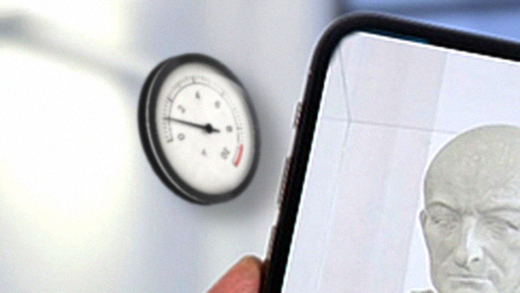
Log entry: 1A
